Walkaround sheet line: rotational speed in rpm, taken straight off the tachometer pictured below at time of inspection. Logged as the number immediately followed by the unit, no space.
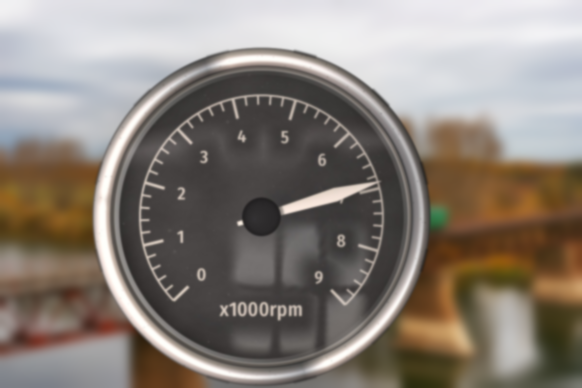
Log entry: 6900rpm
